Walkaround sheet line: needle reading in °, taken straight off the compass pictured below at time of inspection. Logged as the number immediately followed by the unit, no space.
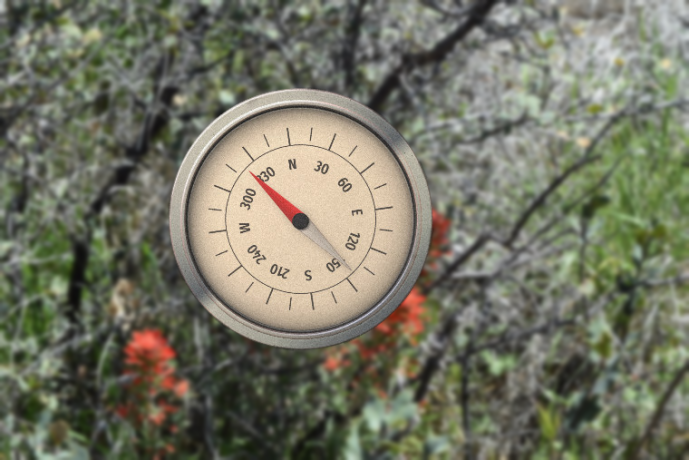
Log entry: 322.5°
